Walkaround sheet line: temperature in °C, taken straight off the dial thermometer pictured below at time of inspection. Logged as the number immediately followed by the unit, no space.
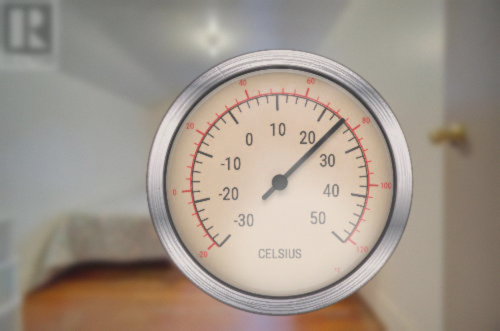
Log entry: 24°C
